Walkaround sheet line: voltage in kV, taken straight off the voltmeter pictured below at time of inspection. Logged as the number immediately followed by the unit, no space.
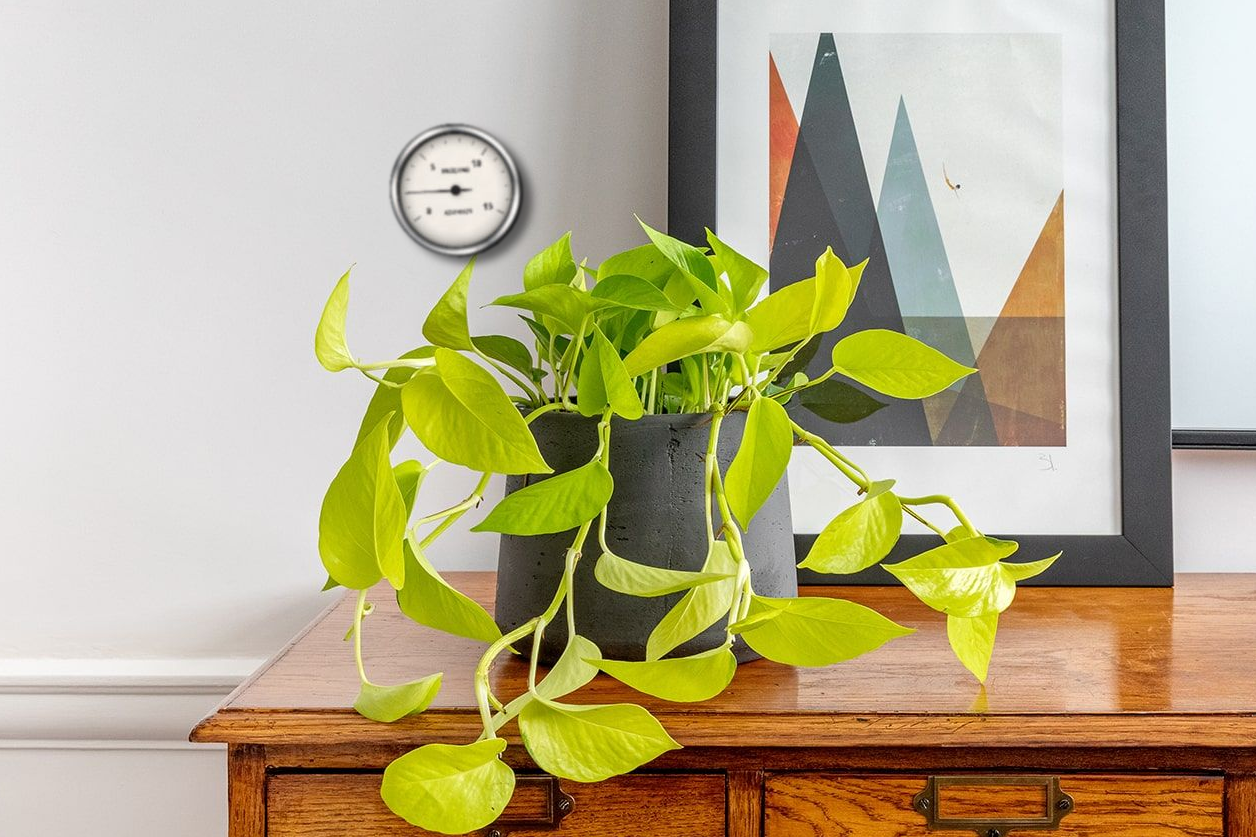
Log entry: 2kV
